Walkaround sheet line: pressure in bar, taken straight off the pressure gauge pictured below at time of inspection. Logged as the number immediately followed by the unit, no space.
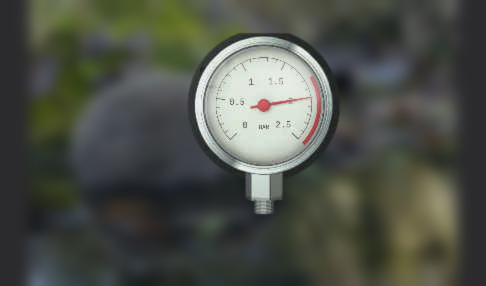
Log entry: 2bar
